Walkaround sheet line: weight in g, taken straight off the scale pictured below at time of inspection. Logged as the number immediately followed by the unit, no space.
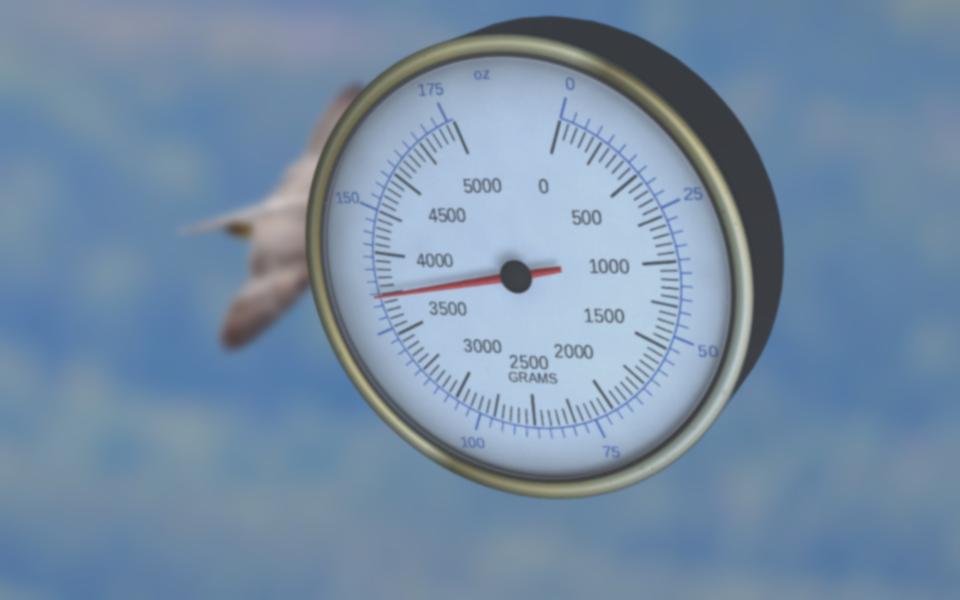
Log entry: 3750g
